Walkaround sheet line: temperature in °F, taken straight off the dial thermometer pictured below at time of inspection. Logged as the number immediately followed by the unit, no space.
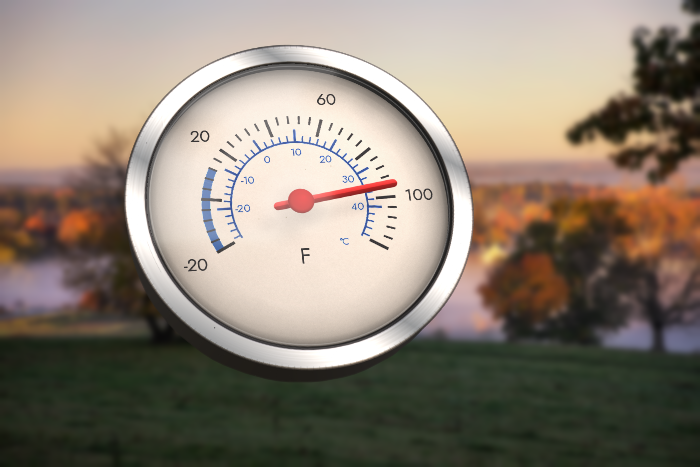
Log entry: 96°F
